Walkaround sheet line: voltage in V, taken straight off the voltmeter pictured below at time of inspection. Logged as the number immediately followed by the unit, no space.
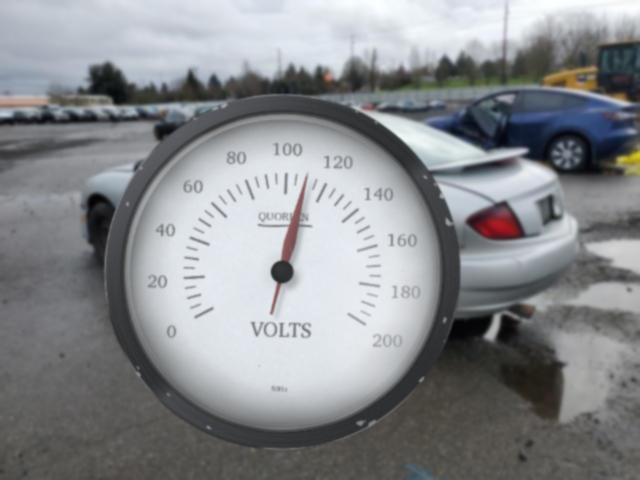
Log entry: 110V
